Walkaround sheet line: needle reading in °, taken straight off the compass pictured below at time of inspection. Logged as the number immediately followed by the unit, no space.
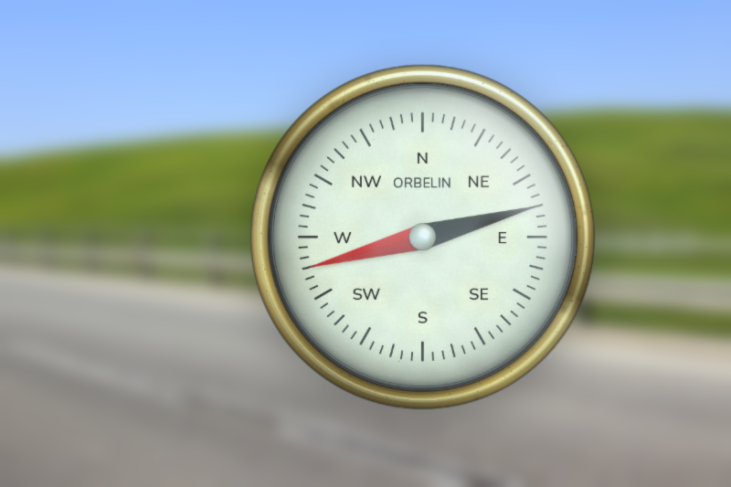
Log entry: 255°
